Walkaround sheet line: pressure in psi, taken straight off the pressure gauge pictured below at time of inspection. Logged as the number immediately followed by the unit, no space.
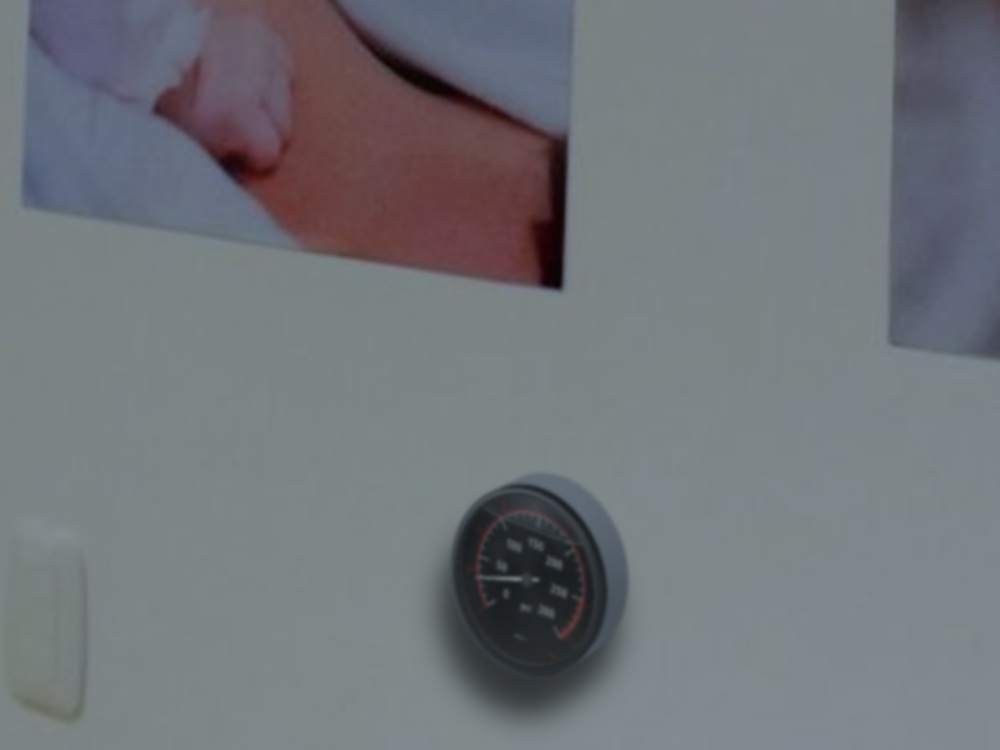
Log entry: 30psi
